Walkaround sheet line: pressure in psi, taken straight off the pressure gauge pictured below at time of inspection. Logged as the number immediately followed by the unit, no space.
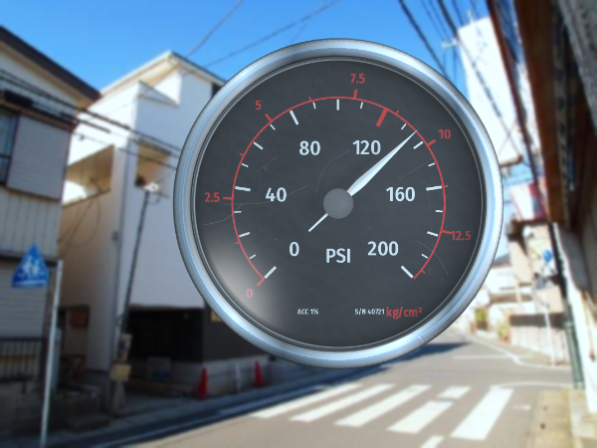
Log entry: 135psi
